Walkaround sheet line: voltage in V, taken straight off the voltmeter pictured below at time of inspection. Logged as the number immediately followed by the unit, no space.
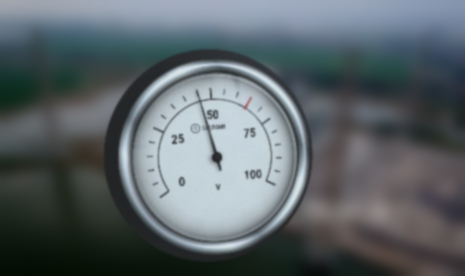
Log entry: 45V
